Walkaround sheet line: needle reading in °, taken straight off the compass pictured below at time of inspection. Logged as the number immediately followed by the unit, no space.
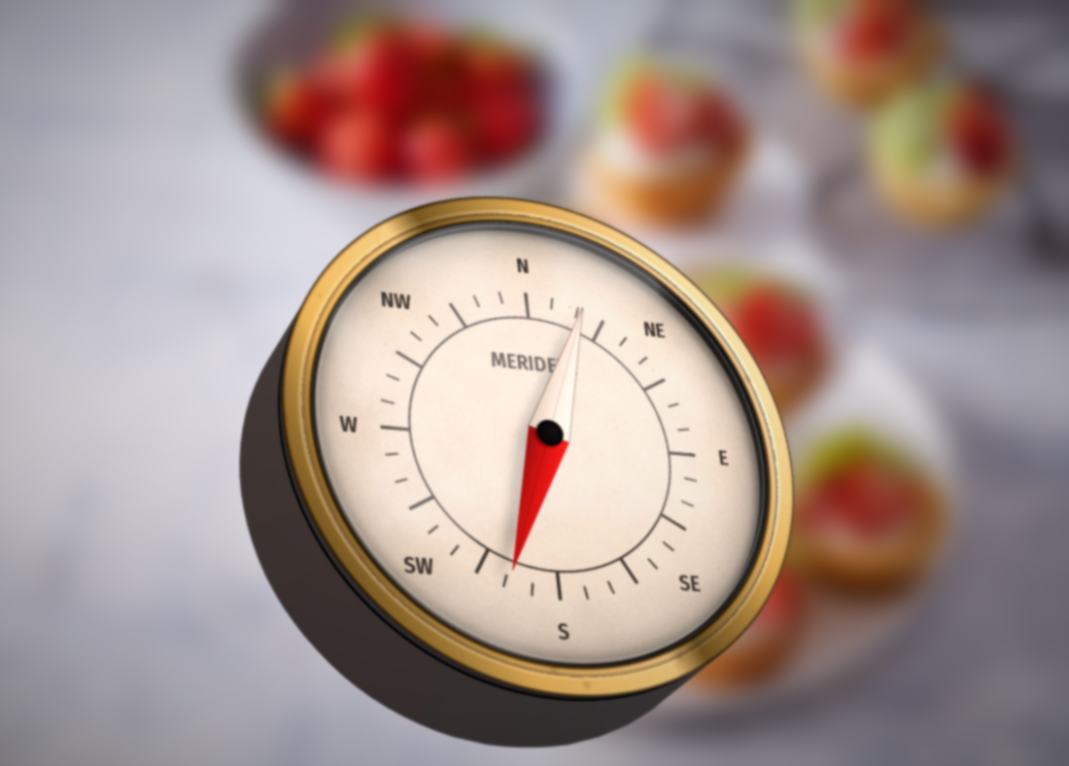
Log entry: 200°
